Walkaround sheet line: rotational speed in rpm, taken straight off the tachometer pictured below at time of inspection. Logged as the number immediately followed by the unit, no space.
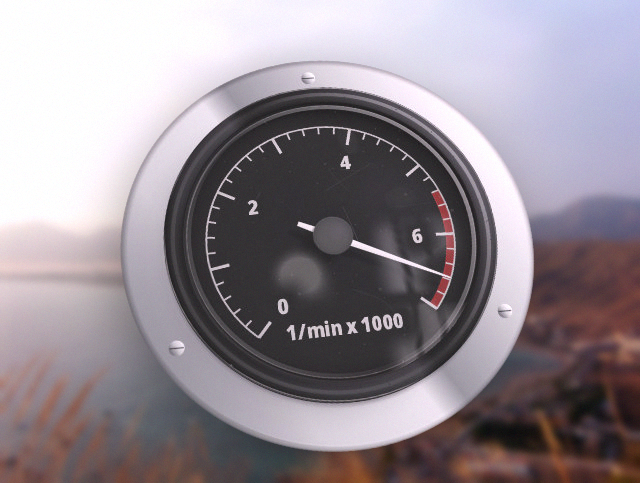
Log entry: 6600rpm
